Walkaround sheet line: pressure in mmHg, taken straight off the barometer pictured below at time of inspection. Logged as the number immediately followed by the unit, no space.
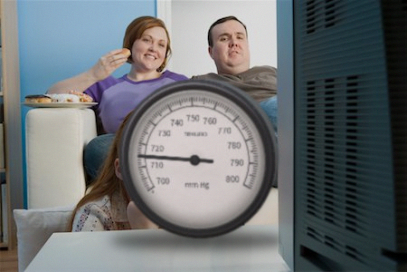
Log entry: 715mmHg
